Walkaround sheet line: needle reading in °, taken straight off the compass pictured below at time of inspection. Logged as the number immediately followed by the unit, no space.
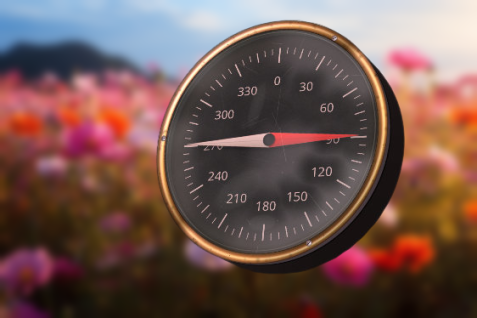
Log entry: 90°
